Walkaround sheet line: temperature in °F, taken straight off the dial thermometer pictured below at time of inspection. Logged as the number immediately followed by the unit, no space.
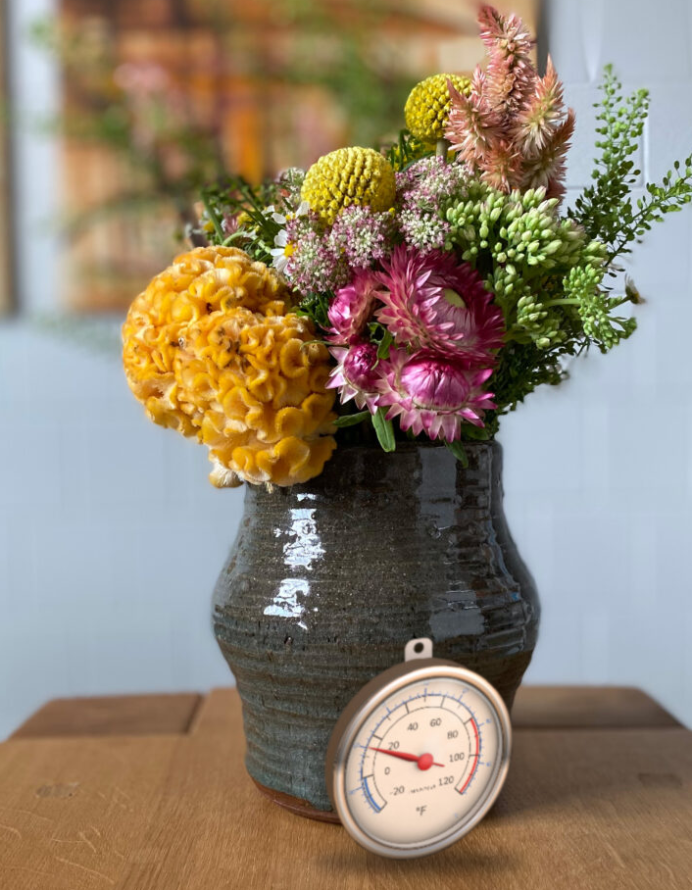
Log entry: 15°F
